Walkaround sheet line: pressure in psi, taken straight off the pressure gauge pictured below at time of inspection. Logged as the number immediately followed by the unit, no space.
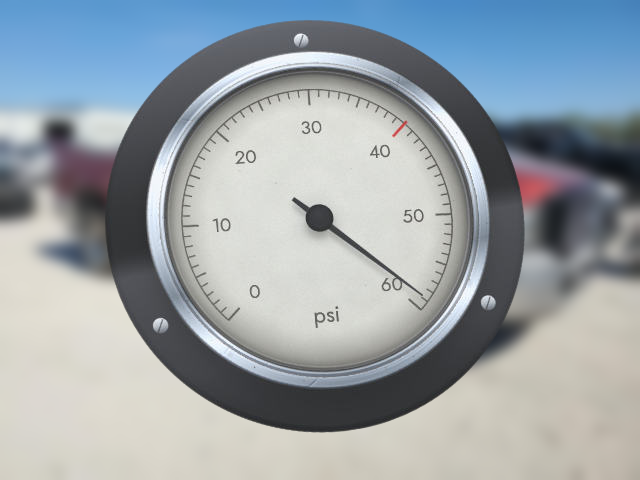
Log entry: 59psi
